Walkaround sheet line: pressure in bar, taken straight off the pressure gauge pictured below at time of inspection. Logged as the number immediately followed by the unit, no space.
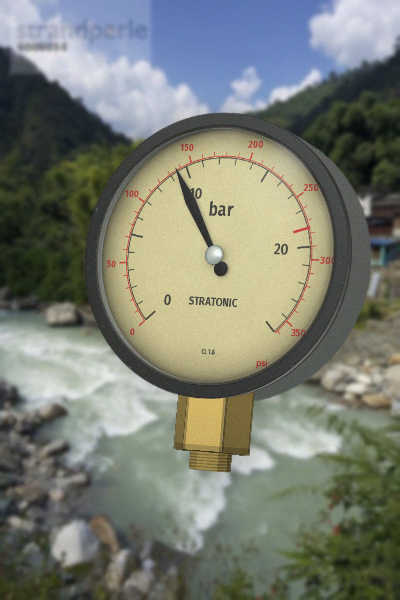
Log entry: 9.5bar
